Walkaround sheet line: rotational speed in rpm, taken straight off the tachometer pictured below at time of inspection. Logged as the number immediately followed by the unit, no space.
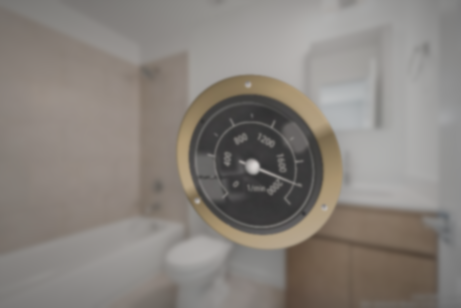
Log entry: 1800rpm
